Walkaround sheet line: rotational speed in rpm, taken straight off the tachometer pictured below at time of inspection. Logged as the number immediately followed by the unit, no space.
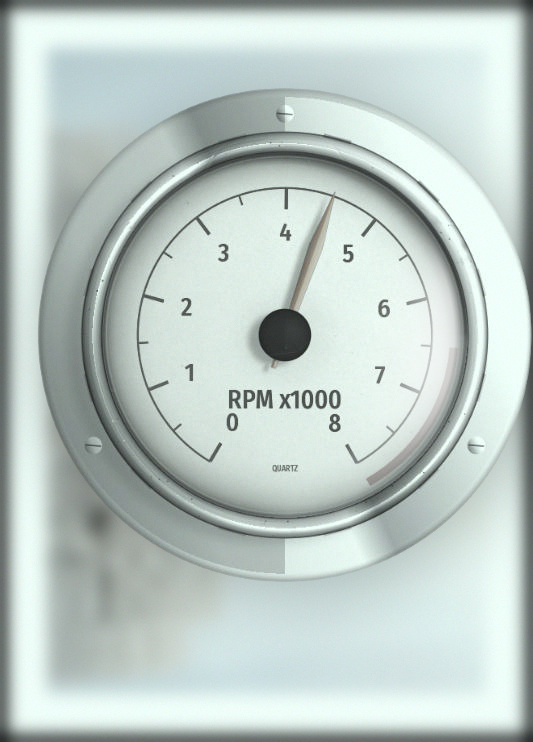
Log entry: 4500rpm
